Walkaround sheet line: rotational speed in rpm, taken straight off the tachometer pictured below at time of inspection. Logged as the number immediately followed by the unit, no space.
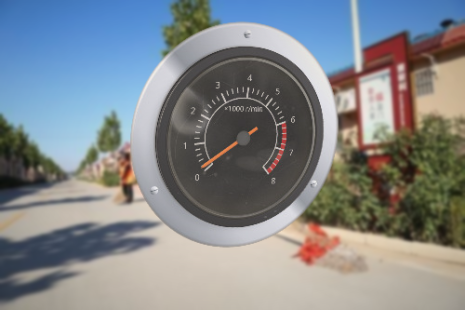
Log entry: 200rpm
